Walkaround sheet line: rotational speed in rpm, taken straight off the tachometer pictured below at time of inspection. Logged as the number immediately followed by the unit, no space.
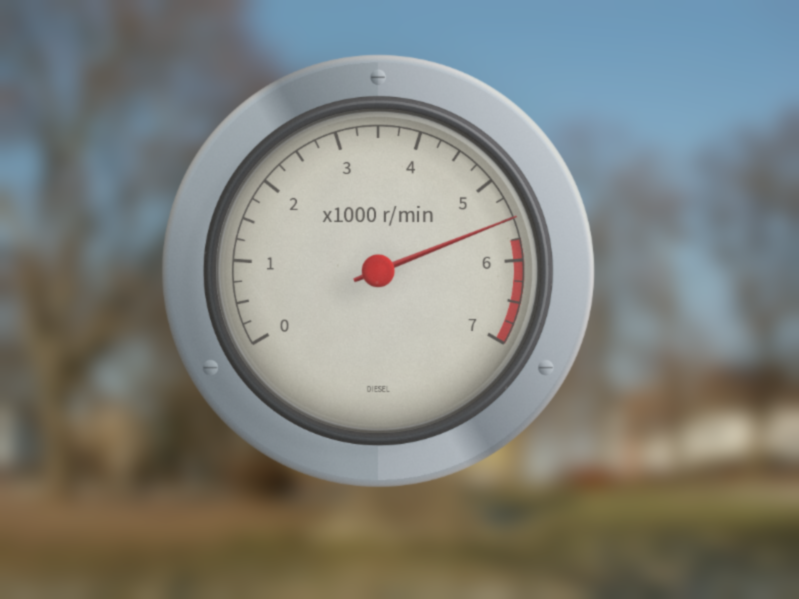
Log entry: 5500rpm
